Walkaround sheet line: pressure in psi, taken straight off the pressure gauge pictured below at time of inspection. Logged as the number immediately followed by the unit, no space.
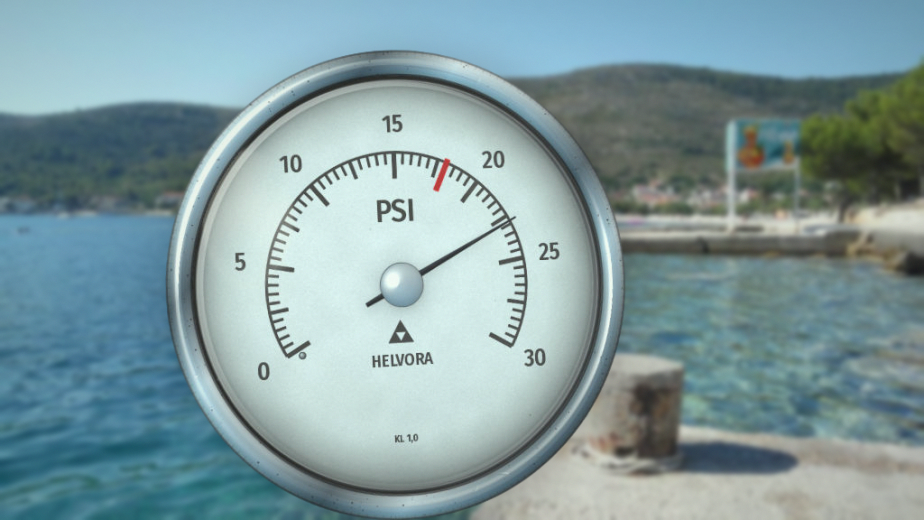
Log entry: 22.75psi
